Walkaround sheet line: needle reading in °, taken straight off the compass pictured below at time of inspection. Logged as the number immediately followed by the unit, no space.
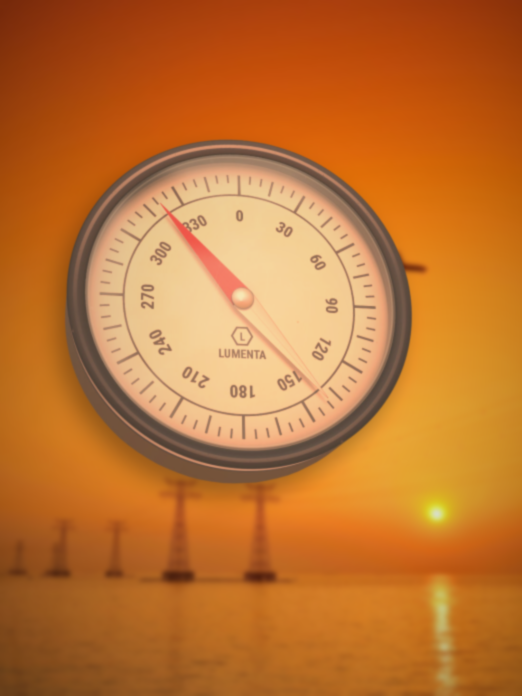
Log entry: 320°
